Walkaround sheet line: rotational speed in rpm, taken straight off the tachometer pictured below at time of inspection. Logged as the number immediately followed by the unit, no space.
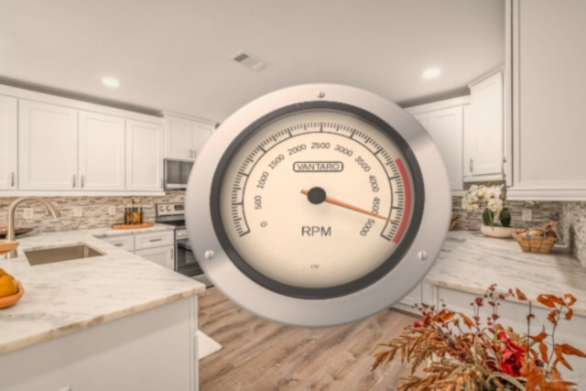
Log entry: 4750rpm
